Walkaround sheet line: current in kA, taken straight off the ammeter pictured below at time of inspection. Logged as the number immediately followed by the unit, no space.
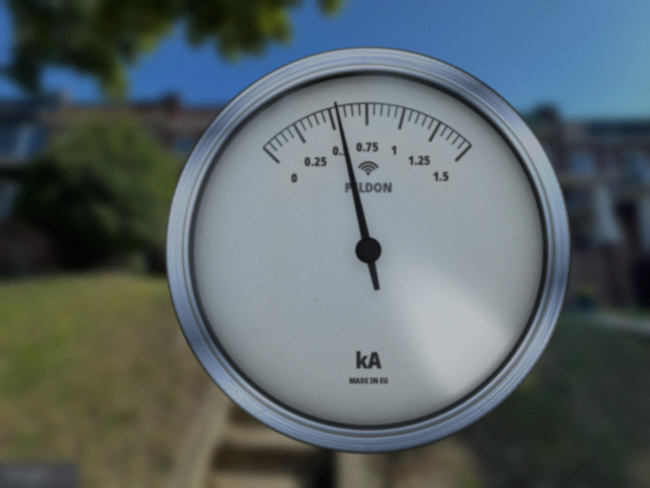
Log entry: 0.55kA
